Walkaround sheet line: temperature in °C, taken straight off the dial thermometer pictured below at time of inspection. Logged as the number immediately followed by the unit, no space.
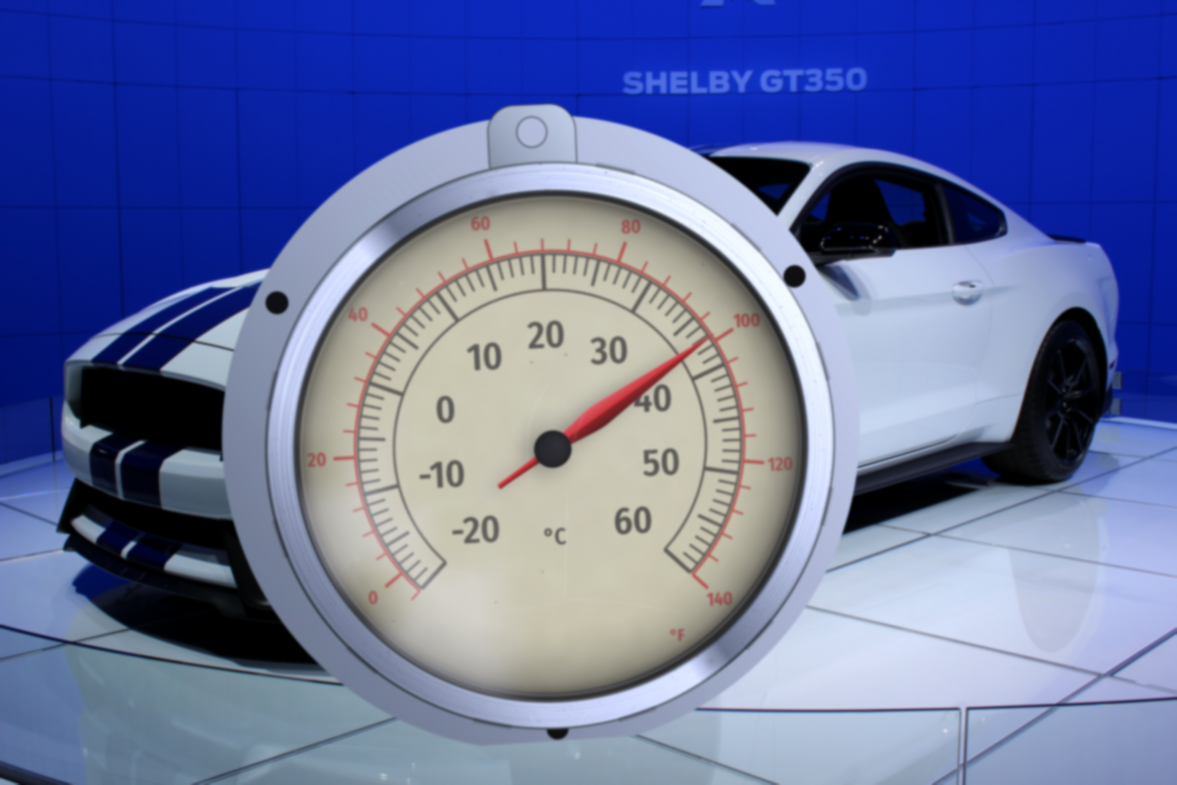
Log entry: 37°C
